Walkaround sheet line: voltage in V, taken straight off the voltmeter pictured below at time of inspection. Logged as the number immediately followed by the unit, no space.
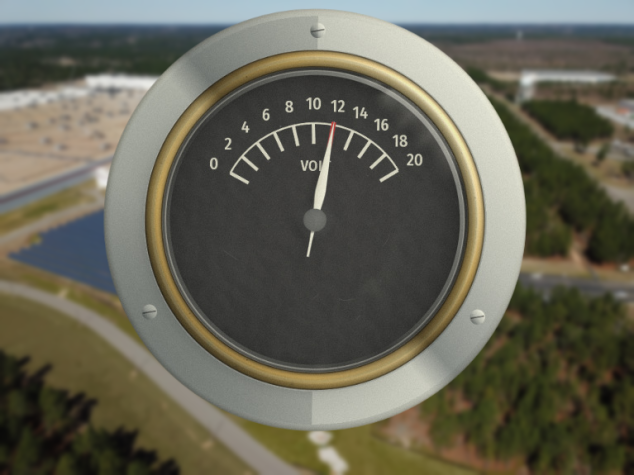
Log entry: 12V
